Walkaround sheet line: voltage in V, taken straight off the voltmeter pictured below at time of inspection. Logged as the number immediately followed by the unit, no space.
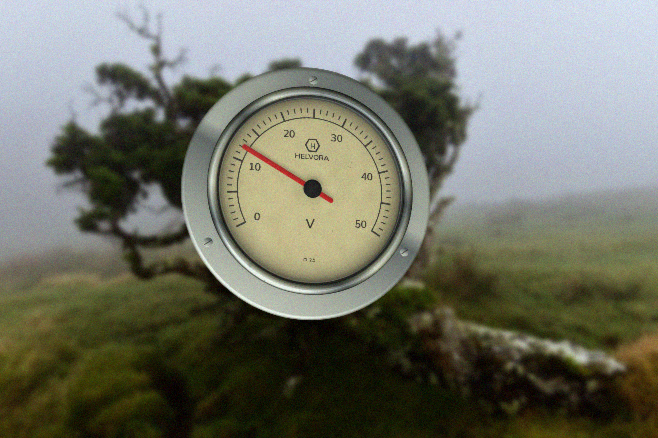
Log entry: 12V
